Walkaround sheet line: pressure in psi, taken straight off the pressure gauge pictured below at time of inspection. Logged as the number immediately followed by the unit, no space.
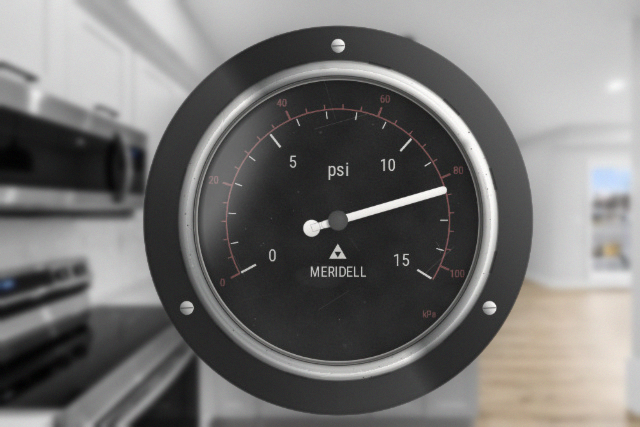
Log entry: 12psi
